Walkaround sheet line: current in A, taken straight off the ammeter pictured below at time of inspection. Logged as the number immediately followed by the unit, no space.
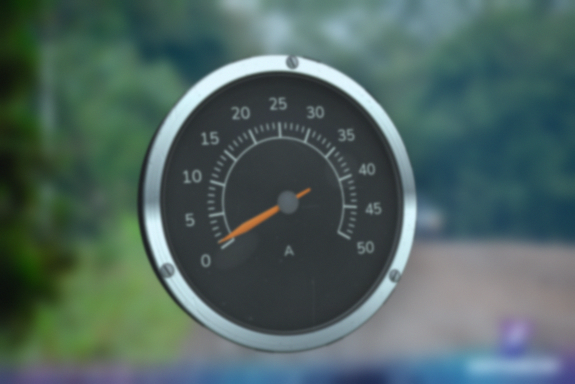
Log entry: 1A
